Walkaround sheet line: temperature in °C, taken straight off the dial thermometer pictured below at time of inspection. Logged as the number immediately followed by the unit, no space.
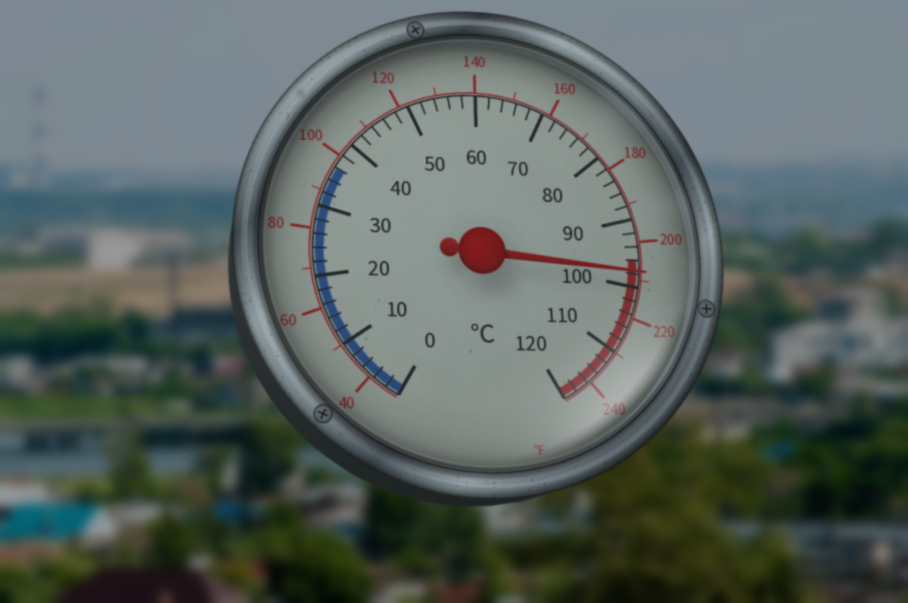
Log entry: 98°C
